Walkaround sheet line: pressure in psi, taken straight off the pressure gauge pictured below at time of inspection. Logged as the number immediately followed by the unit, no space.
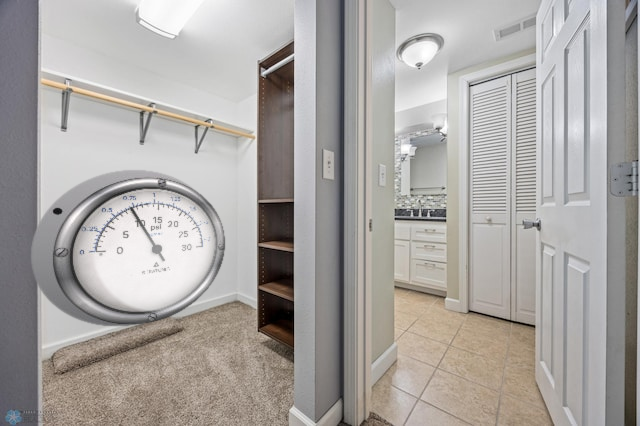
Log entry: 10psi
